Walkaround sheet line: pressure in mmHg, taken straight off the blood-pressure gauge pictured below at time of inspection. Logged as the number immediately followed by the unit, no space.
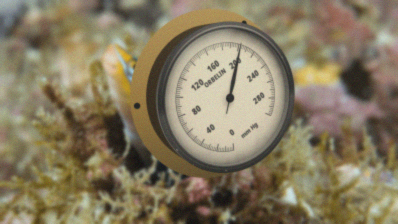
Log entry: 200mmHg
